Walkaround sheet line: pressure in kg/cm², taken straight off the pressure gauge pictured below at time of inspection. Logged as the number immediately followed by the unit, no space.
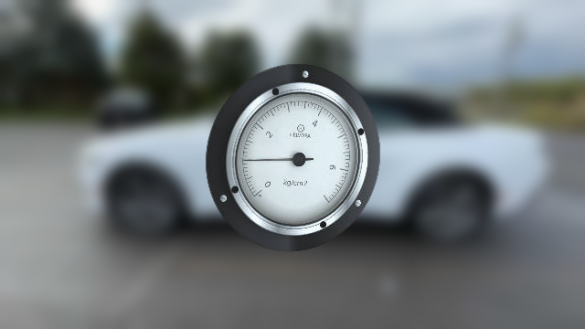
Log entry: 1kg/cm²
